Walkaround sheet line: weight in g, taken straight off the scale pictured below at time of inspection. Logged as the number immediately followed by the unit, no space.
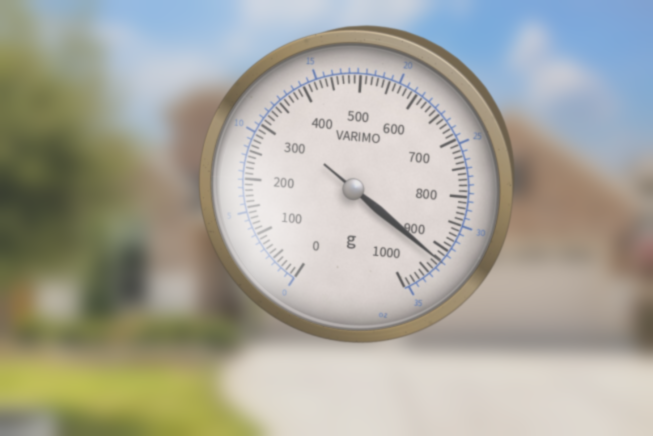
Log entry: 920g
